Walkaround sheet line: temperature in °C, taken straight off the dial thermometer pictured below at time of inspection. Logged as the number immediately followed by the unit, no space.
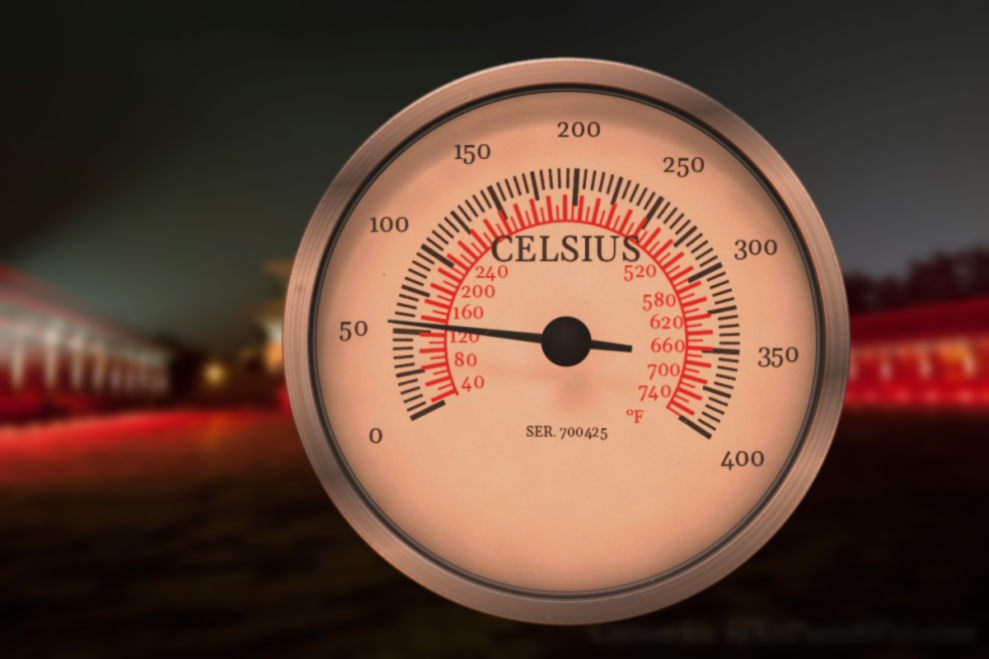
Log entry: 55°C
